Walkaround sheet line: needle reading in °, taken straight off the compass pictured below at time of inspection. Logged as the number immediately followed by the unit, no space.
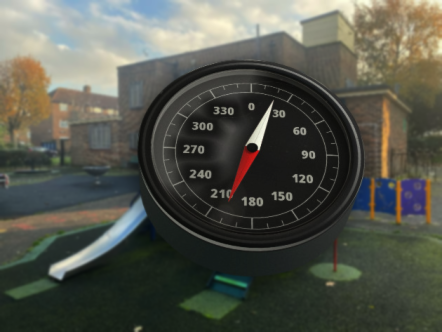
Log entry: 200°
